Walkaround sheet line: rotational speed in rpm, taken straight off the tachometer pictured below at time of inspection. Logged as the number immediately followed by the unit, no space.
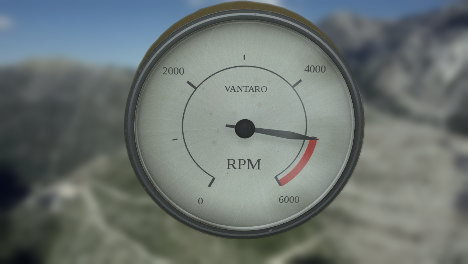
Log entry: 5000rpm
